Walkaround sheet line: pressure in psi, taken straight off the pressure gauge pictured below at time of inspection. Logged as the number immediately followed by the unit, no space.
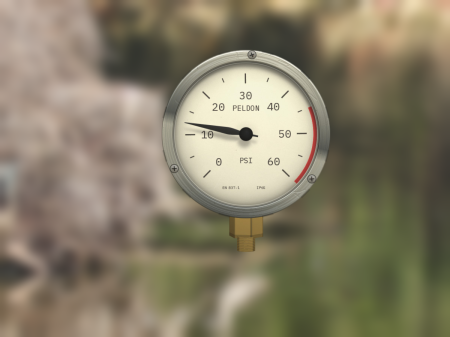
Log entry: 12.5psi
